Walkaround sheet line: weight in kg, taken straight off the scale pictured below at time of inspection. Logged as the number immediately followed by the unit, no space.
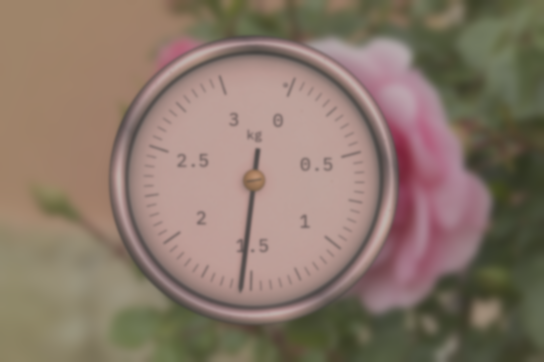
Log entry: 1.55kg
